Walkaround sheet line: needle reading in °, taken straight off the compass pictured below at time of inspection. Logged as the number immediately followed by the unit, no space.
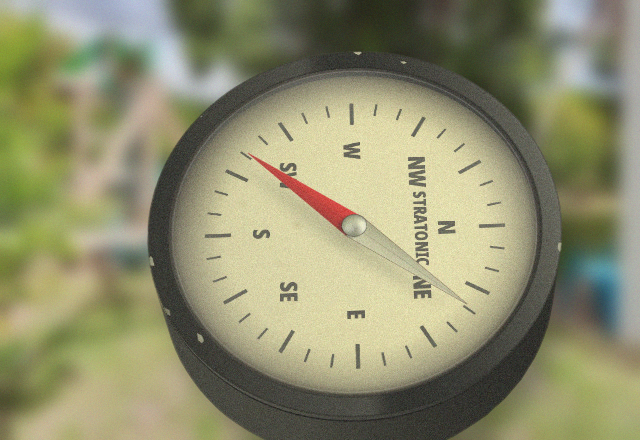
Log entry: 220°
